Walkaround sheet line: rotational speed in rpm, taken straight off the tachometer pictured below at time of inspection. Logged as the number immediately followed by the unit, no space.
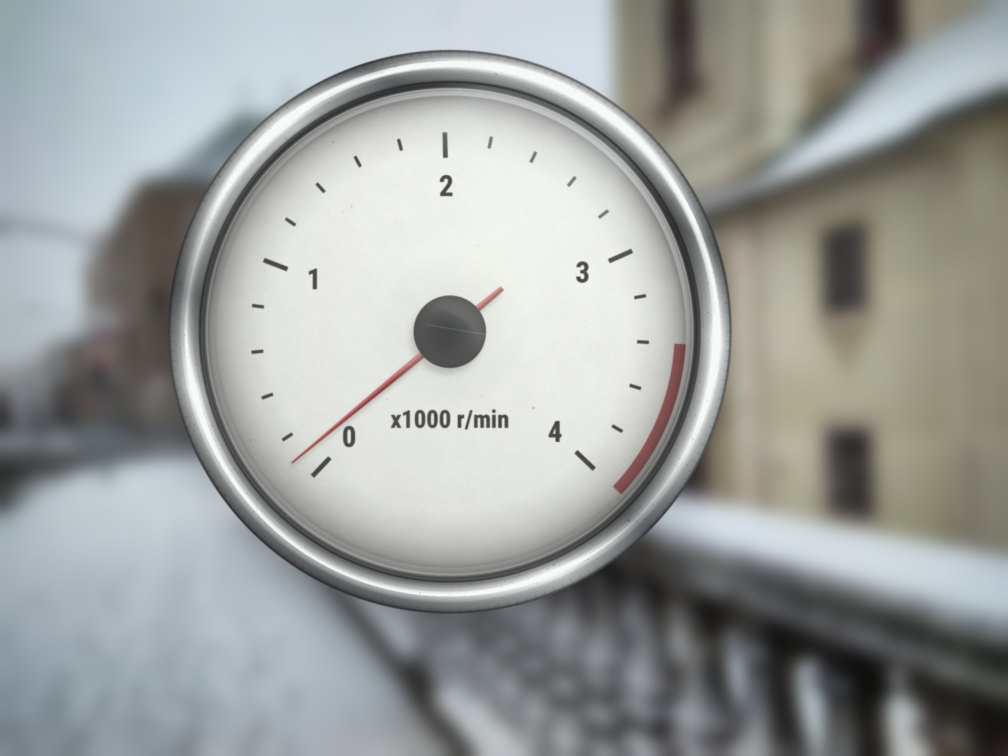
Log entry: 100rpm
